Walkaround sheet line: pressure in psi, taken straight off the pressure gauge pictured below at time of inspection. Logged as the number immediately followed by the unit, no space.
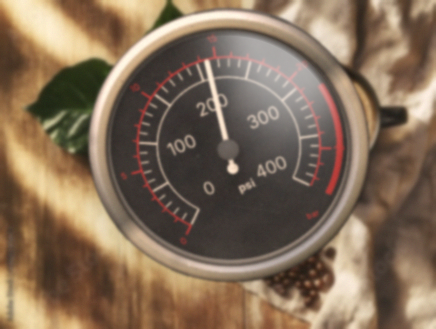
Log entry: 210psi
